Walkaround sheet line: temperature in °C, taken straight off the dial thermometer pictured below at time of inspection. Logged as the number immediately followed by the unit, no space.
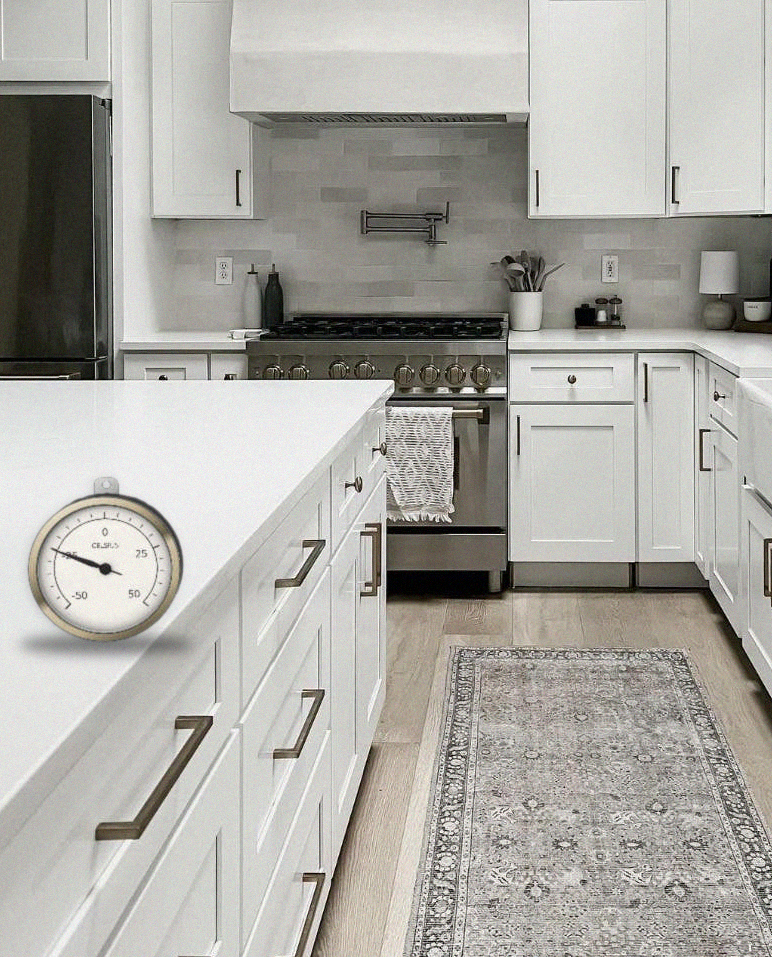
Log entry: -25°C
